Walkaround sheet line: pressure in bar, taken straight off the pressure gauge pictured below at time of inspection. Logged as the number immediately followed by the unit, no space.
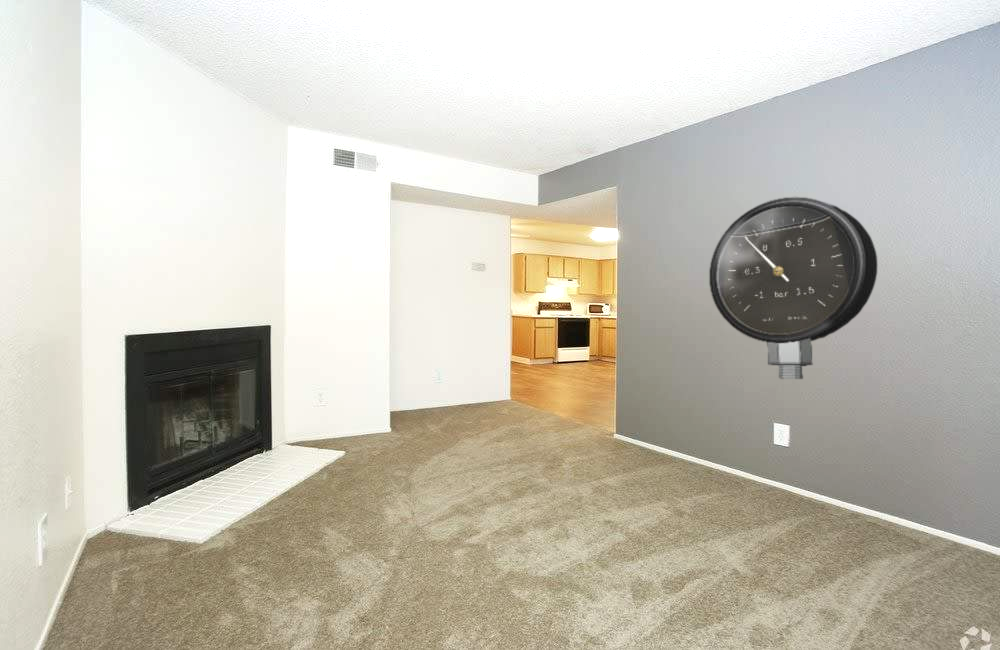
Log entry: -0.1bar
